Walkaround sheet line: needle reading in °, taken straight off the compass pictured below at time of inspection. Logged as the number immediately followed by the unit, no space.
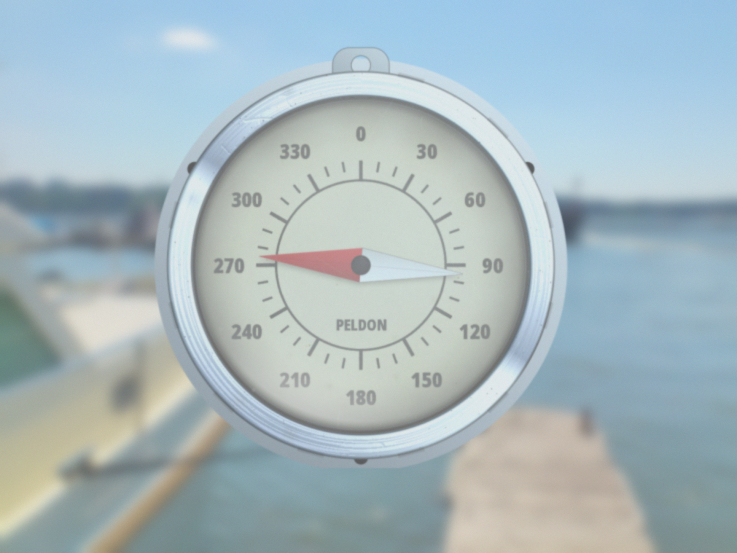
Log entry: 275°
